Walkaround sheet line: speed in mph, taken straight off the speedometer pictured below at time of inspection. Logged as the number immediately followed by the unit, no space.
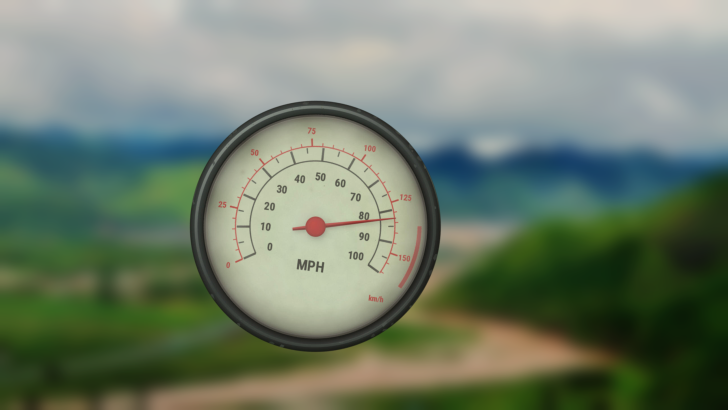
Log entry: 82.5mph
